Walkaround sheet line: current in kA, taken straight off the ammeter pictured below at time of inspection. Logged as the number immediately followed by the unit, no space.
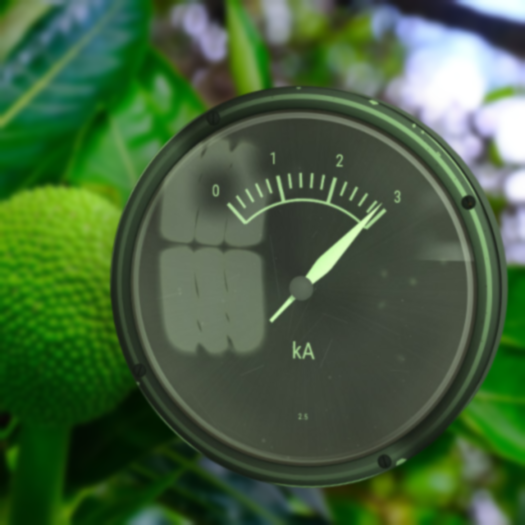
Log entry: 2.9kA
